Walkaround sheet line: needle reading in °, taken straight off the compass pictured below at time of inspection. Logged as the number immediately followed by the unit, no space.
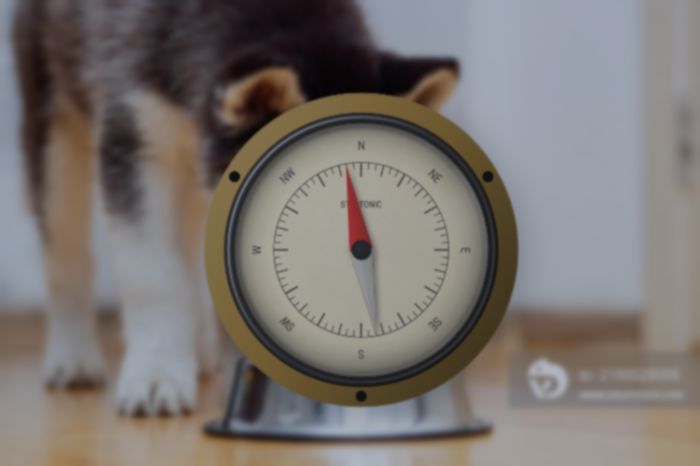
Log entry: 350°
